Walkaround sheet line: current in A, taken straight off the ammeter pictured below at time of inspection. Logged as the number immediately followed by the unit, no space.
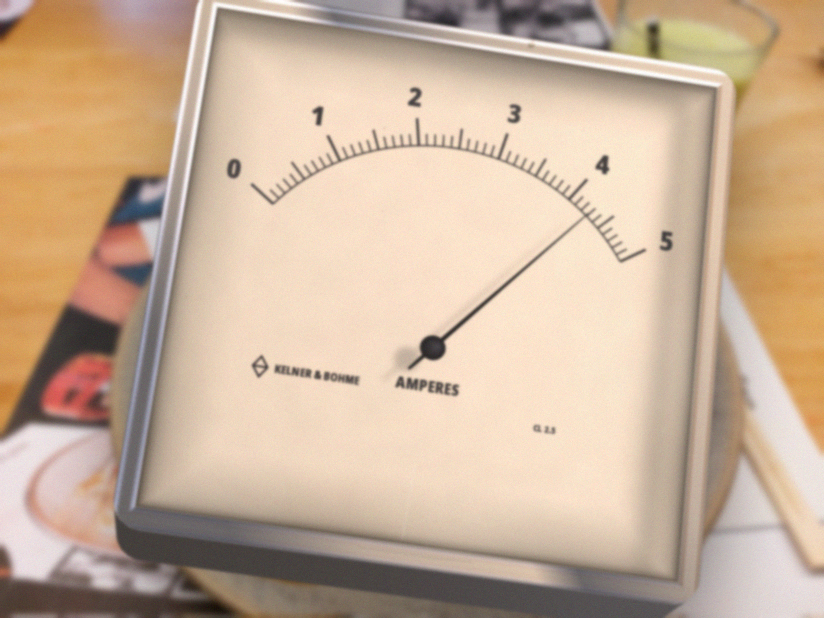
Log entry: 4.3A
